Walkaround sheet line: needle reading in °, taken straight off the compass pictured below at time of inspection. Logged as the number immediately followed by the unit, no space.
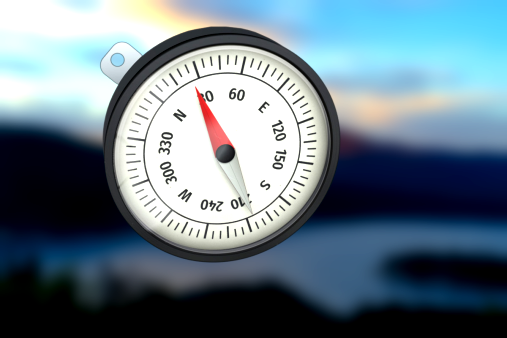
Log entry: 25°
